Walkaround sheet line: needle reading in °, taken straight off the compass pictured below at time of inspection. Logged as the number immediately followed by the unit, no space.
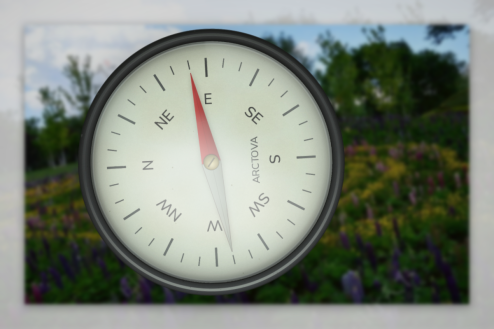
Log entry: 80°
